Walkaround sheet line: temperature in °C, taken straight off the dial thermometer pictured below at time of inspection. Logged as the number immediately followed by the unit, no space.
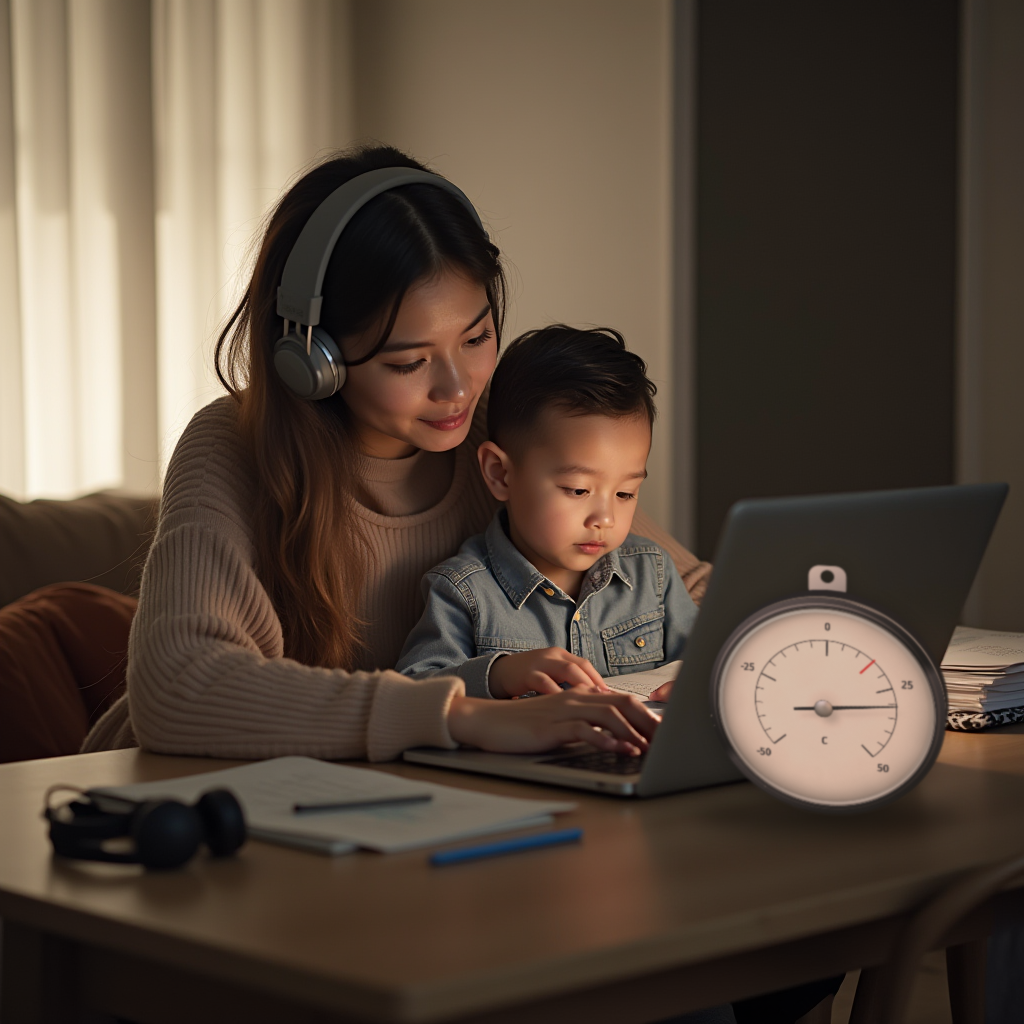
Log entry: 30°C
